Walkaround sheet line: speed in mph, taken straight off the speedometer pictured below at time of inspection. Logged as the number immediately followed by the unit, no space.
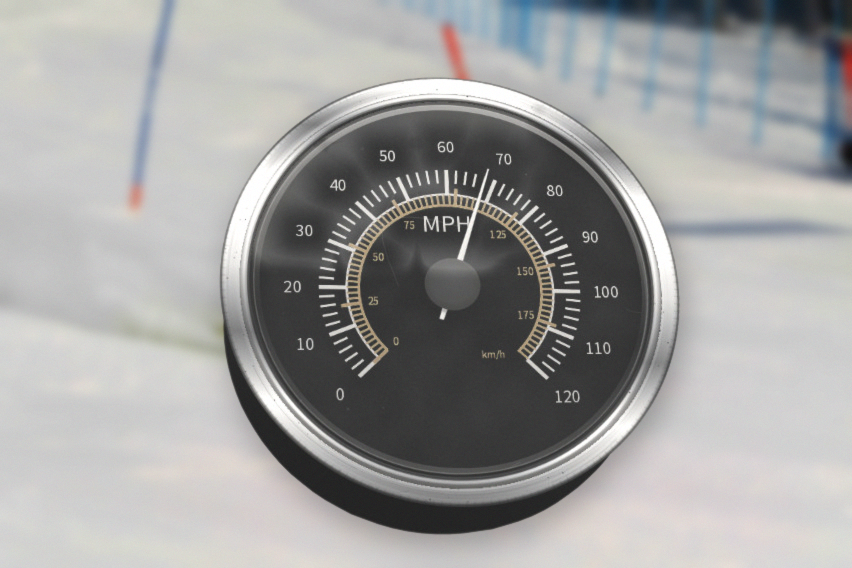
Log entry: 68mph
